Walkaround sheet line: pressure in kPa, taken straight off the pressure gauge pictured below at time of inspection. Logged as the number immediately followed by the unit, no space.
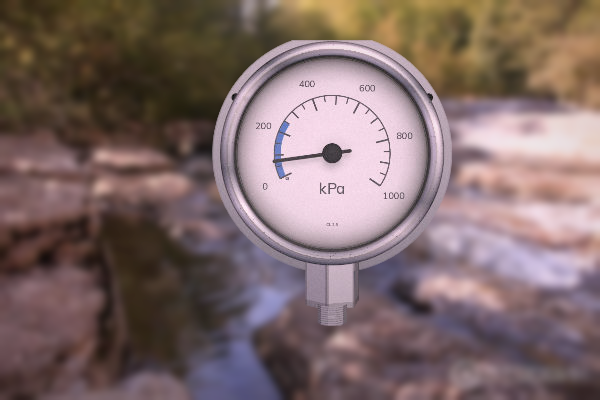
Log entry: 75kPa
